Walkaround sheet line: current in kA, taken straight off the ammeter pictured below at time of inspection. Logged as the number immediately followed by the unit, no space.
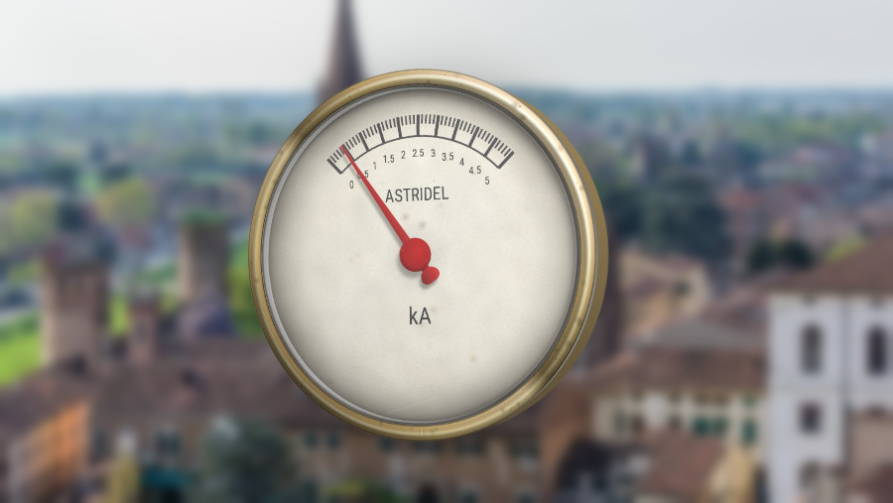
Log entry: 0.5kA
